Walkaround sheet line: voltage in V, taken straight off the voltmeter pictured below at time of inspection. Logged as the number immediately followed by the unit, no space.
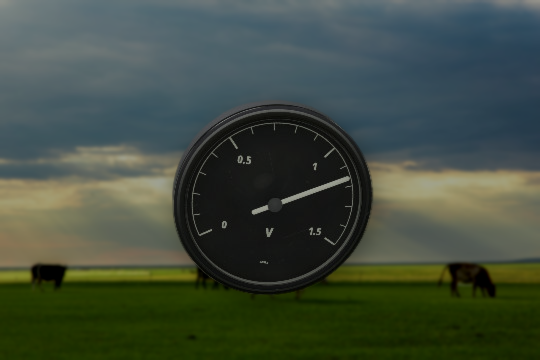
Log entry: 1.15V
